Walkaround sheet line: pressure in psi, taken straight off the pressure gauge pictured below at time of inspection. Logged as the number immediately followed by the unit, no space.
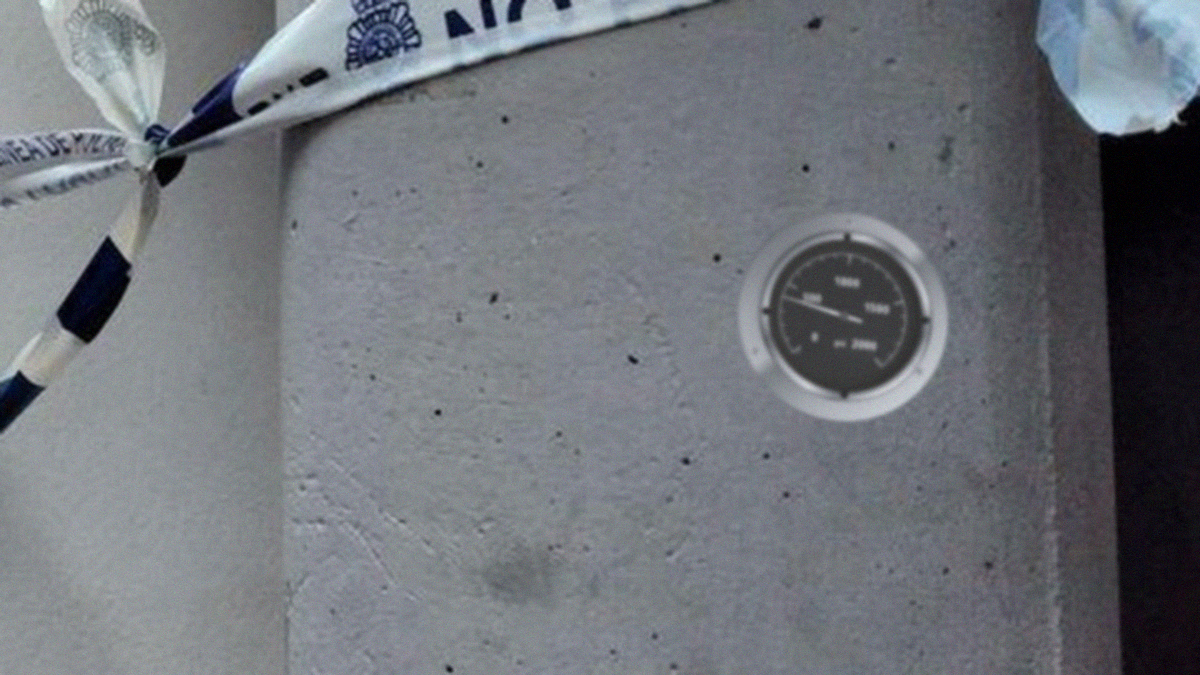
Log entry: 400psi
